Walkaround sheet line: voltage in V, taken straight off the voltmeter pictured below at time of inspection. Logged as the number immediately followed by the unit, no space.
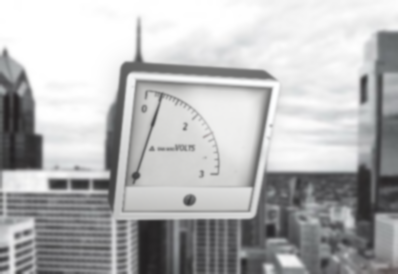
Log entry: 1V
